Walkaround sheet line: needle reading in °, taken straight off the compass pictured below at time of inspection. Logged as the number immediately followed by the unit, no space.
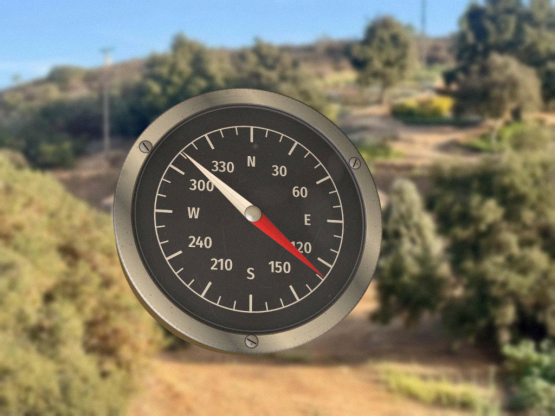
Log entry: 130°
